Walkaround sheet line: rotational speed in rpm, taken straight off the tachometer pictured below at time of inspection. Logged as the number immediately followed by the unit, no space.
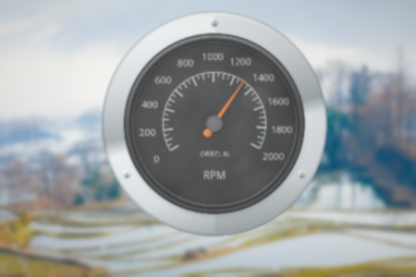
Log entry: 1300rpm
